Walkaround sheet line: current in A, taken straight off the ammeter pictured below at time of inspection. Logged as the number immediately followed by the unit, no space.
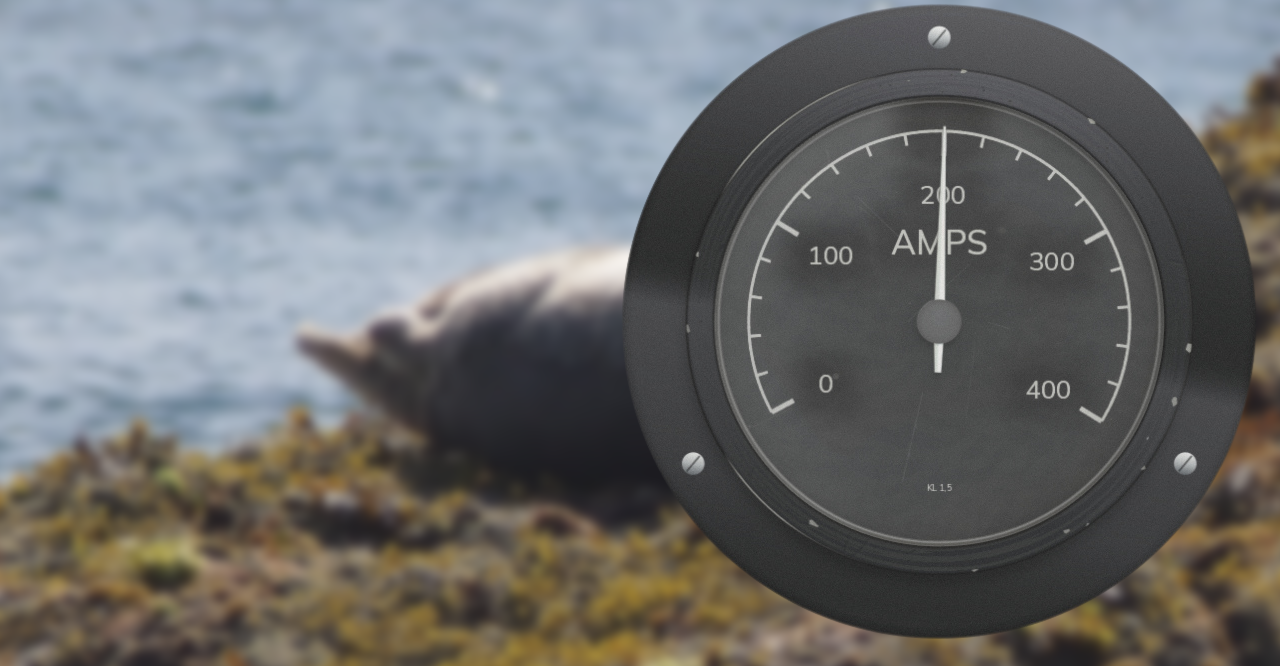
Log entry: 200A
